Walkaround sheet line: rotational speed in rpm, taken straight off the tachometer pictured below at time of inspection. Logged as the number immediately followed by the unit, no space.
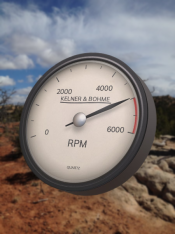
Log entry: 5000rpm
